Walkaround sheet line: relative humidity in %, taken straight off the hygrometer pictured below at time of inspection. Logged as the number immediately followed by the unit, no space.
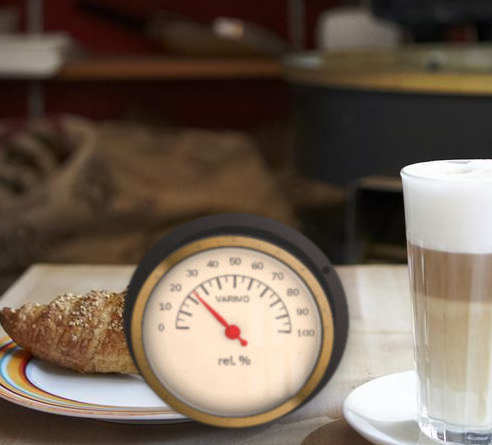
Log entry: 25%
